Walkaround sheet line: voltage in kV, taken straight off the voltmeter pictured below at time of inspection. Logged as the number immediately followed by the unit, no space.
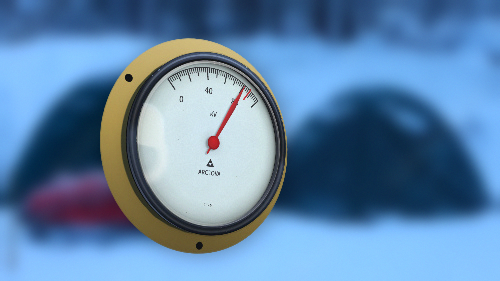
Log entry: 80kV
